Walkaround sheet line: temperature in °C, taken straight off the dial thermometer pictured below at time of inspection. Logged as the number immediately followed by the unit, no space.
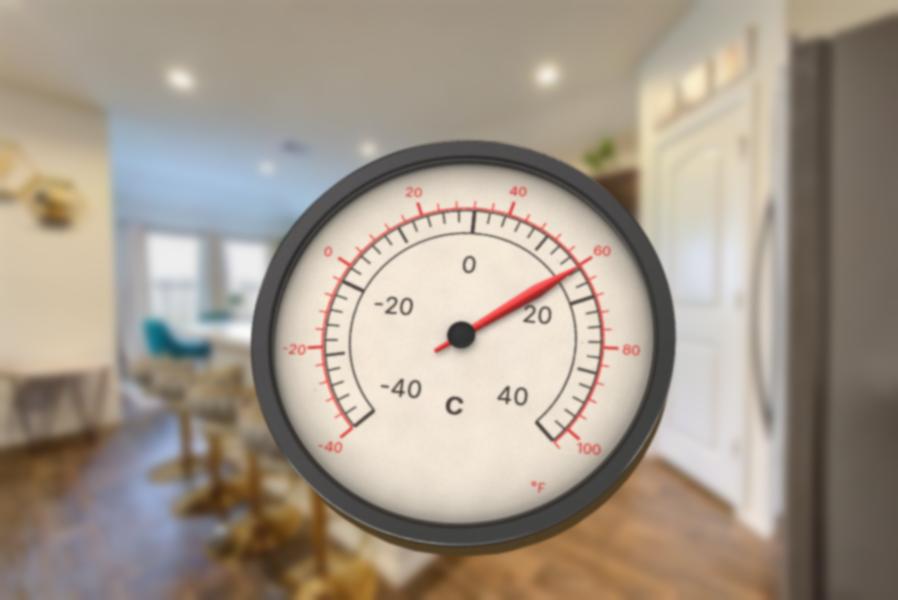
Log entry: 16°C
